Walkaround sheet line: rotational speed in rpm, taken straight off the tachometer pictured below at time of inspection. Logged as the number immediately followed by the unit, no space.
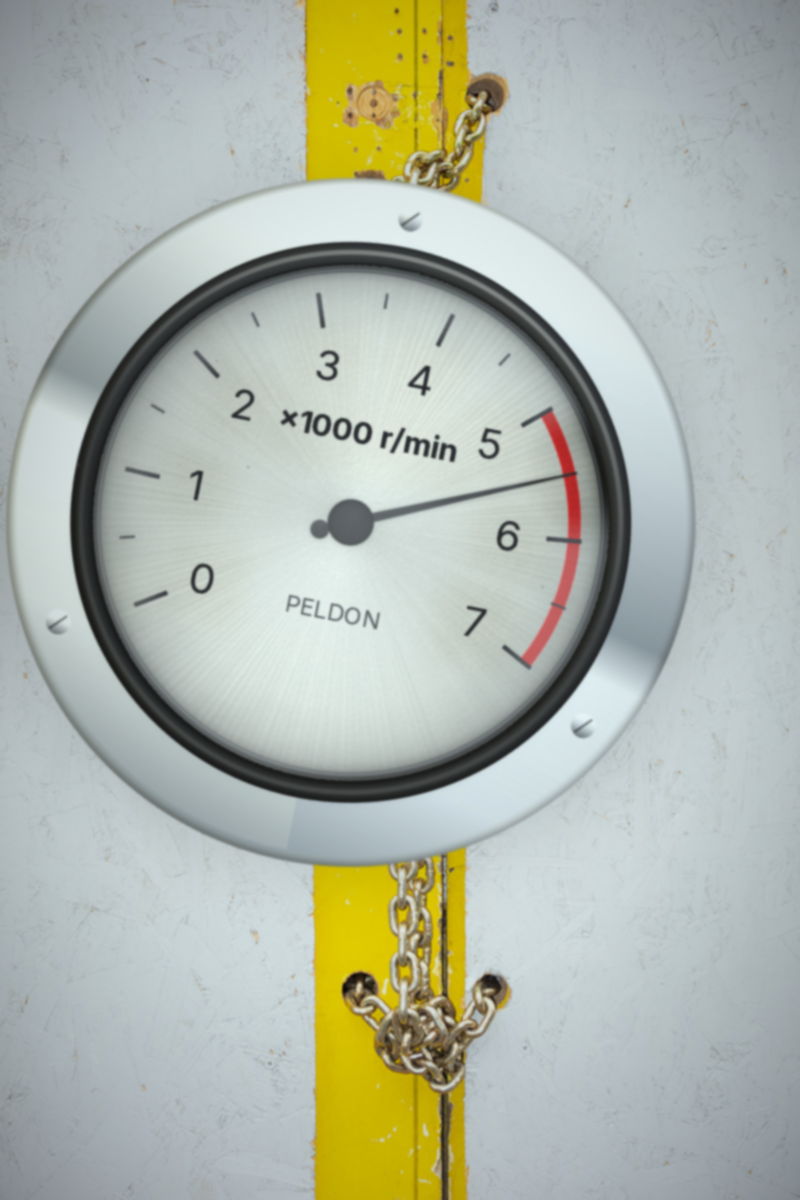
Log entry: 5500rpm
